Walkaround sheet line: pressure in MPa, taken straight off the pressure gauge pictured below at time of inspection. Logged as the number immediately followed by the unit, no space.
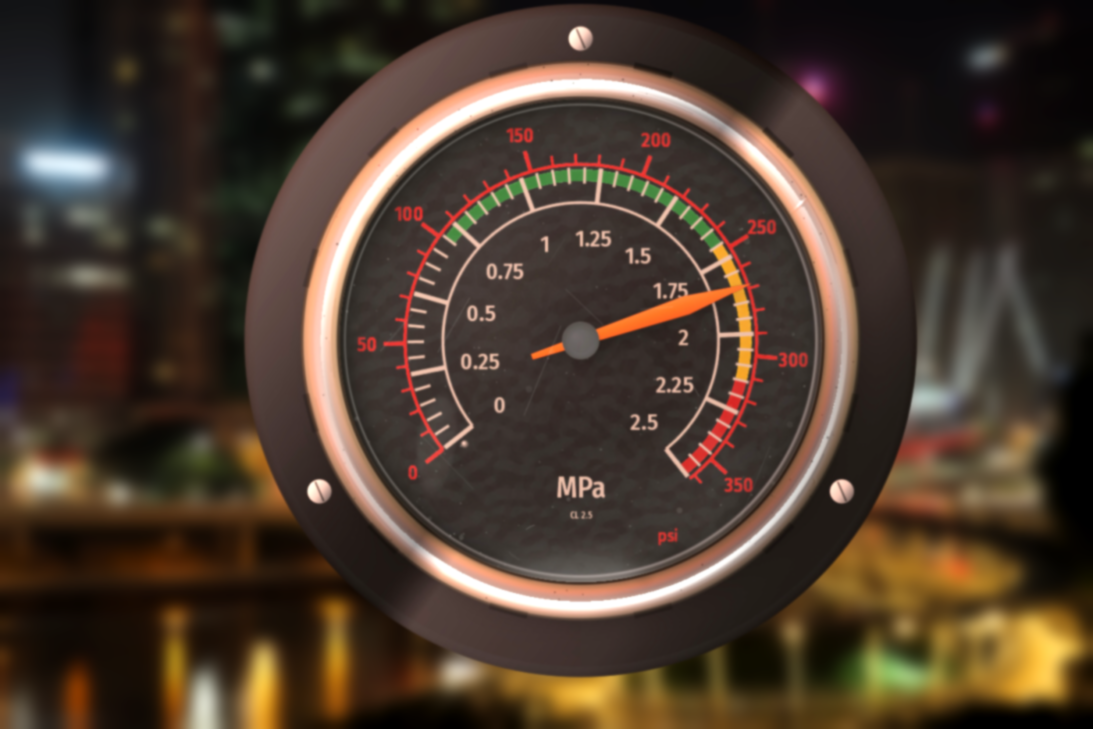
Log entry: 1.85MPa
